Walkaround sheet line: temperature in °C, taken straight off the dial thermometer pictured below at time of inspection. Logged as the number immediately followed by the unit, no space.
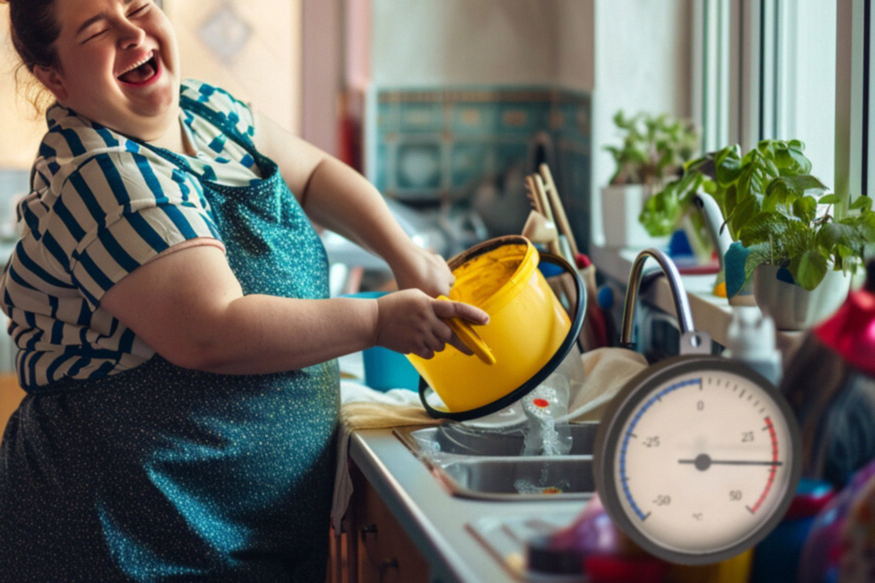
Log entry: 35°C
